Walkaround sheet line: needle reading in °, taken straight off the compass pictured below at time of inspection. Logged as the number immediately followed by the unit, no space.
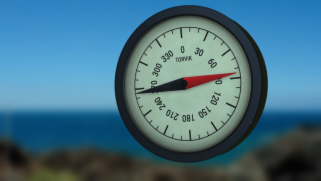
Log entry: 85°
